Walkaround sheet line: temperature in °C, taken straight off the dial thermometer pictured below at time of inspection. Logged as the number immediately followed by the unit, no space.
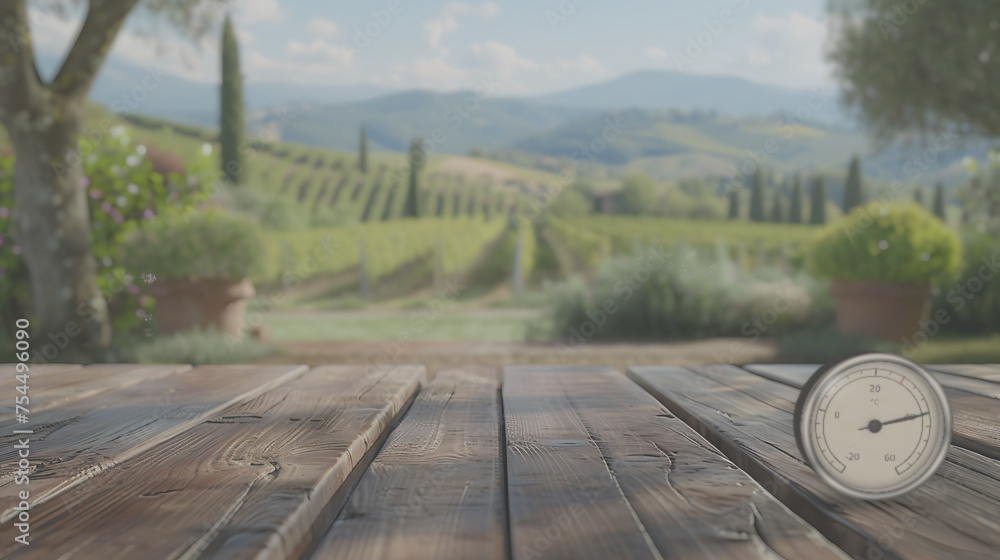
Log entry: 40°C
